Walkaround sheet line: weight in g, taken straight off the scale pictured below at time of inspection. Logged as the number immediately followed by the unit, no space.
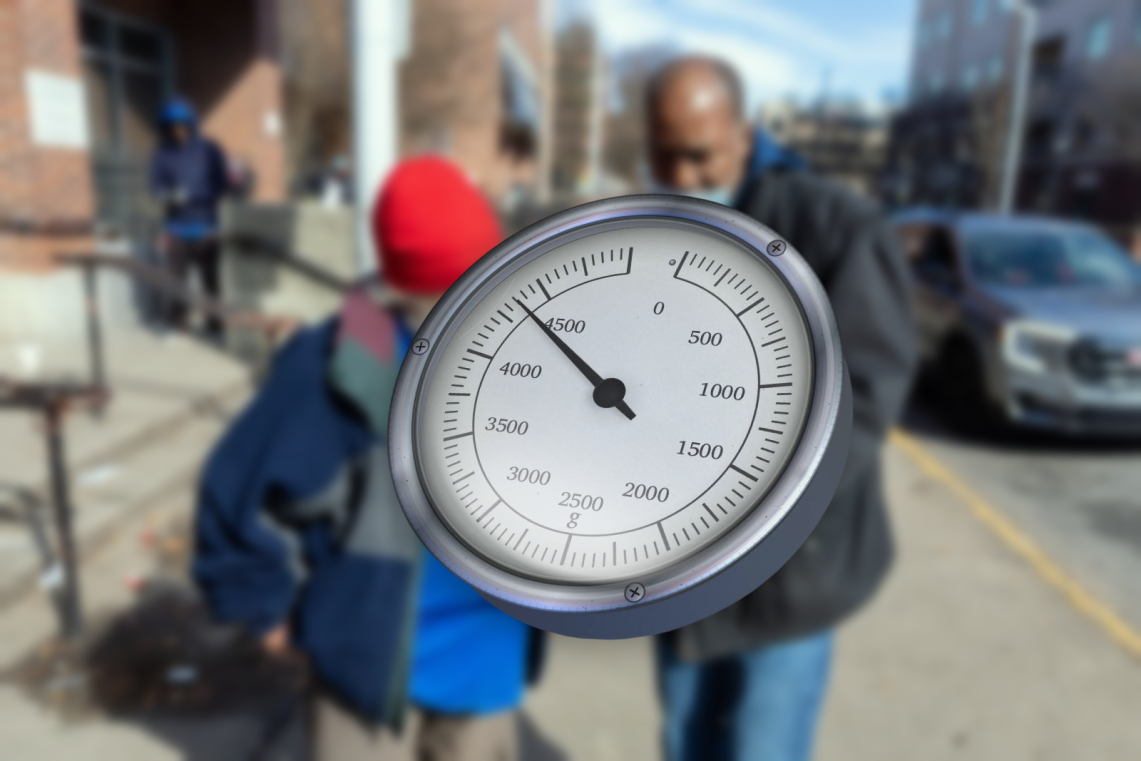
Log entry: 4350g
